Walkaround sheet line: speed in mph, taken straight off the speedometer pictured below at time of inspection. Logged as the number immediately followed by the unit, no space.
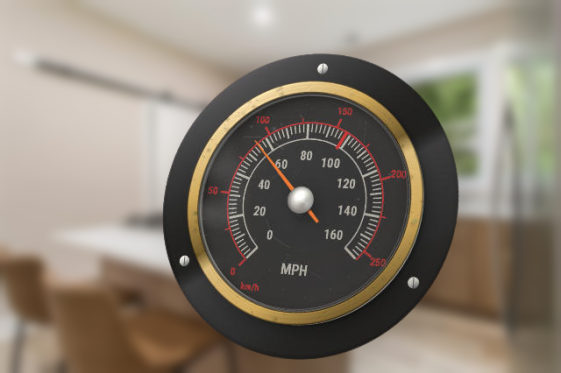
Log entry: 56mph
